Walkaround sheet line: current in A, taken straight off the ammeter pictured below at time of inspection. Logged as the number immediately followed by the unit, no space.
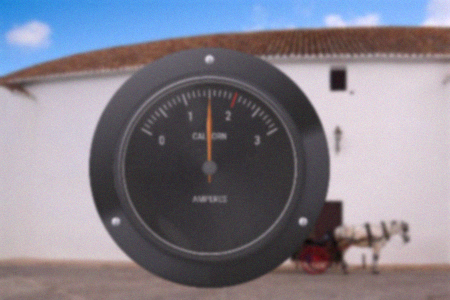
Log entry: 1.5A
